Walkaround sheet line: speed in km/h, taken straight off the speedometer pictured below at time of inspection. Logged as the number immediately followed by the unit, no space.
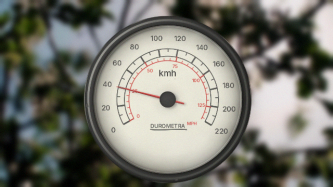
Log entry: 40km/h
